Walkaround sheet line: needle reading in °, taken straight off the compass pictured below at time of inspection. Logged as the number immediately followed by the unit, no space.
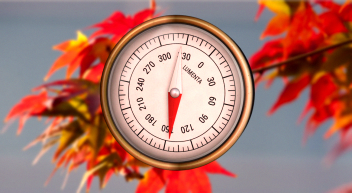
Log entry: 145°
